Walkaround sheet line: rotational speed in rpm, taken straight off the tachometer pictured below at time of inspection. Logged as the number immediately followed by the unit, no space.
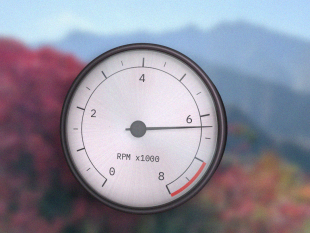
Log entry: 6250rpm
